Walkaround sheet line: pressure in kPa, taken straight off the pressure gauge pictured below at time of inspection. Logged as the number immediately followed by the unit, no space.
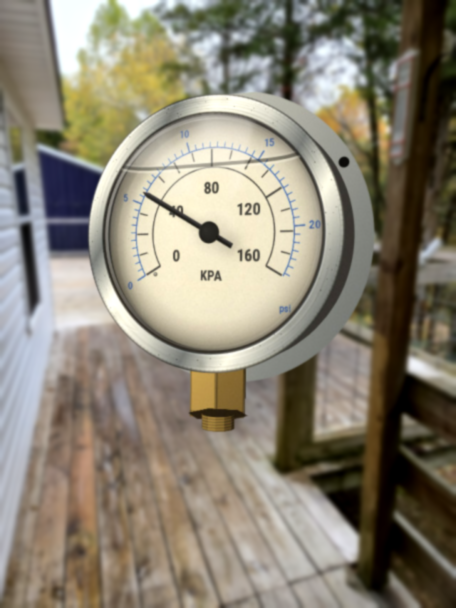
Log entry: 40kPa
